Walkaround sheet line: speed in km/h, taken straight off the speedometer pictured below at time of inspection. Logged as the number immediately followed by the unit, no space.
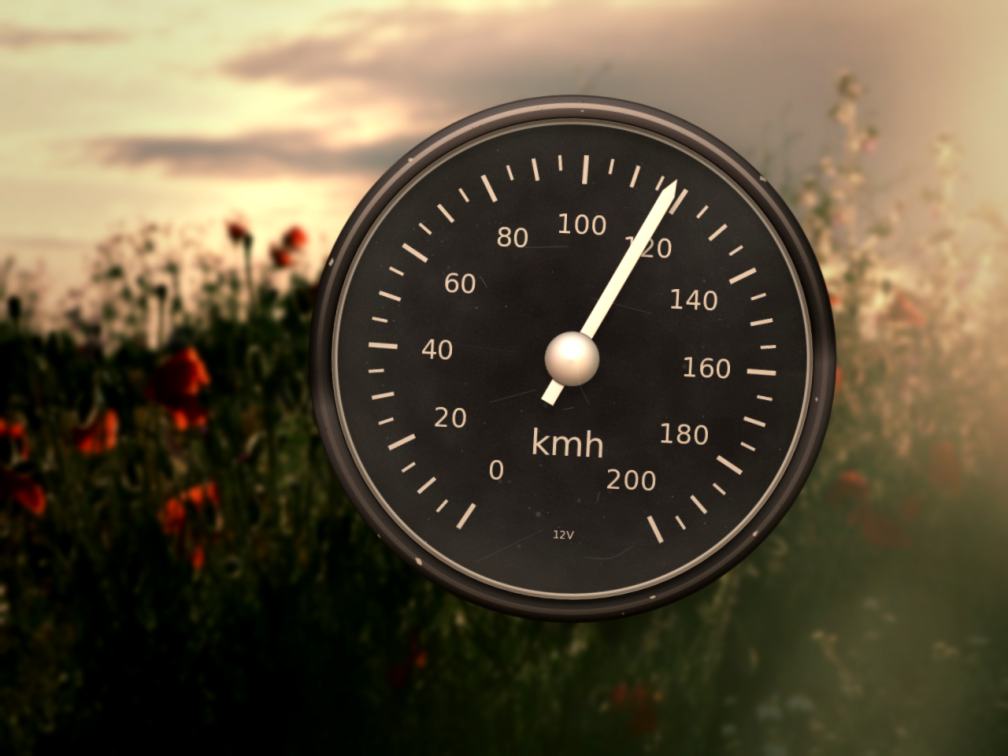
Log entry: 117.5km/h
